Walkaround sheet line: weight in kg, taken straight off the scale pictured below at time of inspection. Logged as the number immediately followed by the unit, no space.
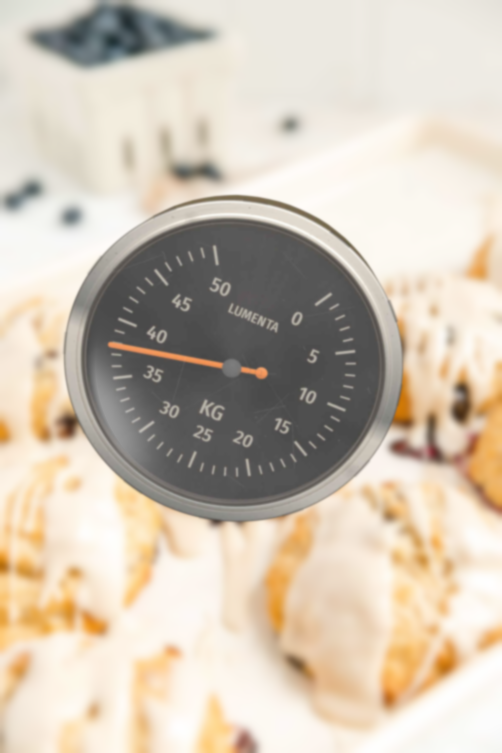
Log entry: 38kg
